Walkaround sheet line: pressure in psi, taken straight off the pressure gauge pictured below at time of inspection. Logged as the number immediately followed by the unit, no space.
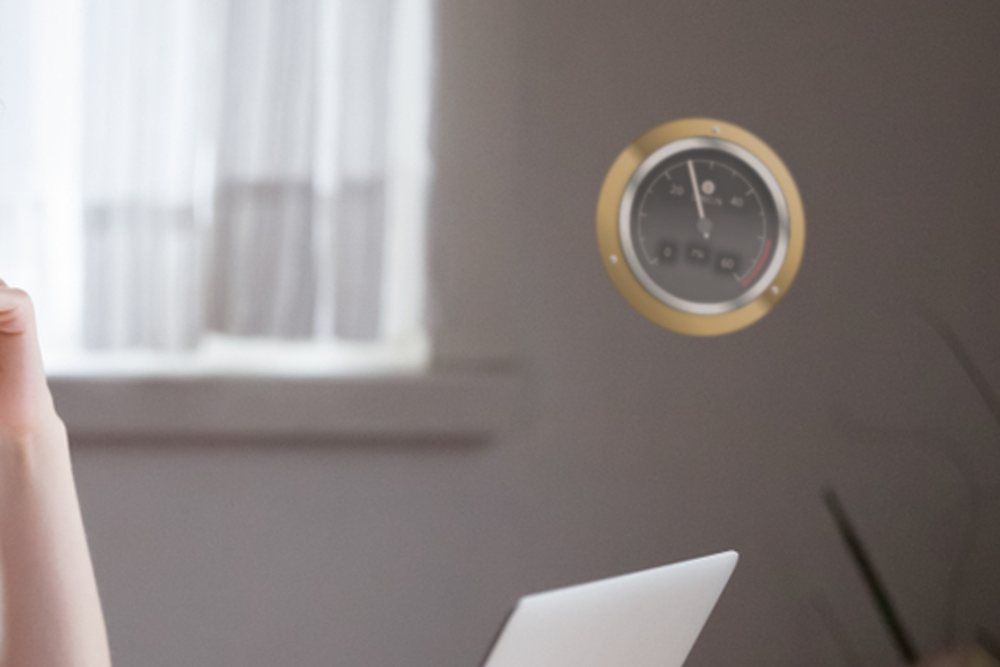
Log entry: 25psi
